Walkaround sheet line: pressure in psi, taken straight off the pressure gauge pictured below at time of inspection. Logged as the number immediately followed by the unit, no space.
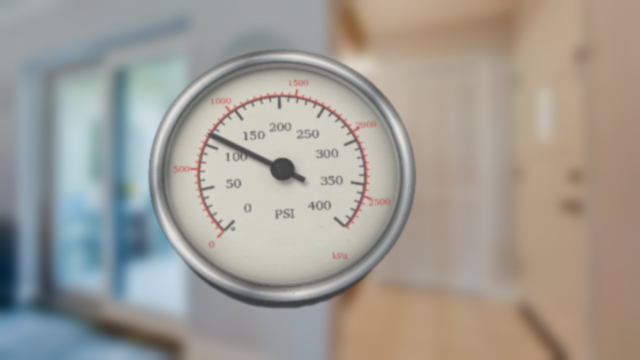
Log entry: 110psi
